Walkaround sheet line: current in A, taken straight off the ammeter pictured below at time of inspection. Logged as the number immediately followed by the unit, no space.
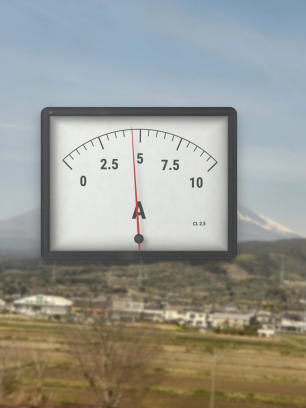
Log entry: 4.5A
